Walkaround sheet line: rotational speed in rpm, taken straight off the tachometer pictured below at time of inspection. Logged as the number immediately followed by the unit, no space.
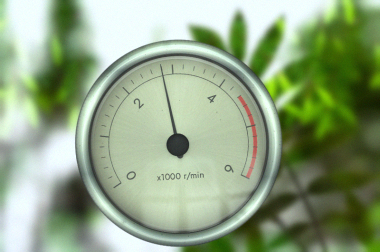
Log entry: 2800rpm
